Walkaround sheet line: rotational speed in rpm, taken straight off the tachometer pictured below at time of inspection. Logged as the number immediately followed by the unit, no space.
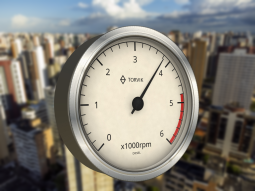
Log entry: 3800rpm
